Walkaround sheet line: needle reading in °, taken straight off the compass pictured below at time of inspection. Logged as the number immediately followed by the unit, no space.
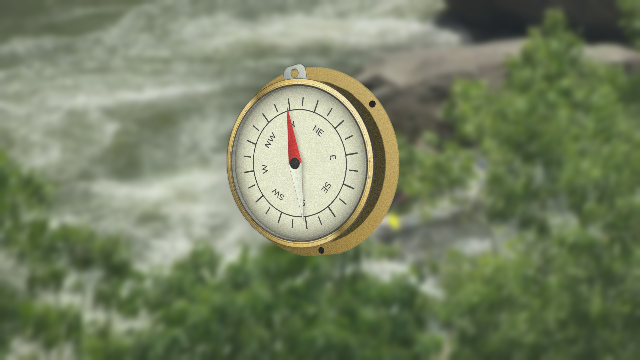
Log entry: 0°
